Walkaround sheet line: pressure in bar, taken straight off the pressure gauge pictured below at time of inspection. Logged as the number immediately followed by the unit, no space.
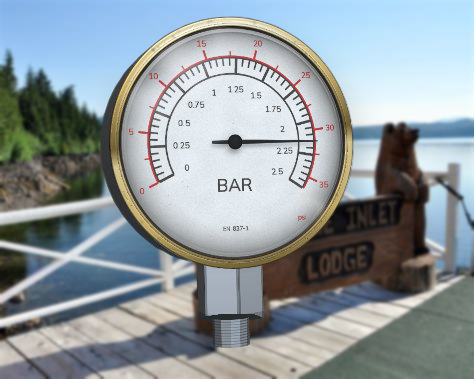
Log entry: 2.15bar
